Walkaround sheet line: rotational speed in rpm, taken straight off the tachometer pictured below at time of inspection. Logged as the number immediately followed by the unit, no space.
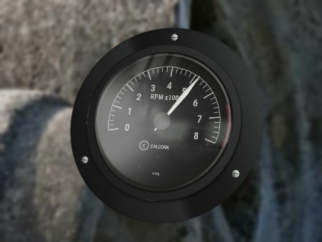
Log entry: 5200rpm
